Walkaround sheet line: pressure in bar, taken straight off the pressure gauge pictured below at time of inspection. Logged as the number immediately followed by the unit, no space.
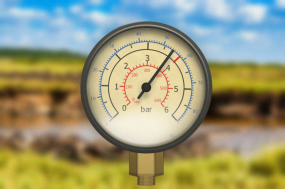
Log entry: 3.75bar
